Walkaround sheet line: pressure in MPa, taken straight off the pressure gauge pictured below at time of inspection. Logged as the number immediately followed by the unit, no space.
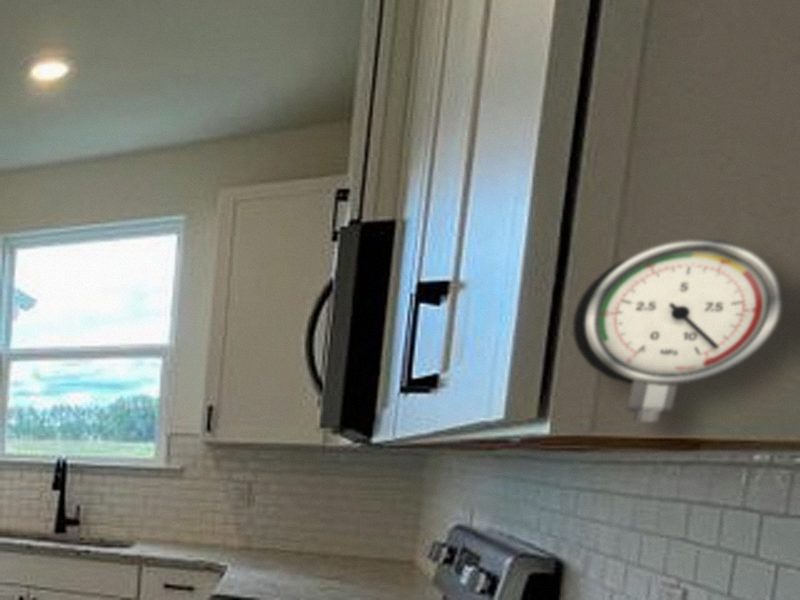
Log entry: 9.5MPa
